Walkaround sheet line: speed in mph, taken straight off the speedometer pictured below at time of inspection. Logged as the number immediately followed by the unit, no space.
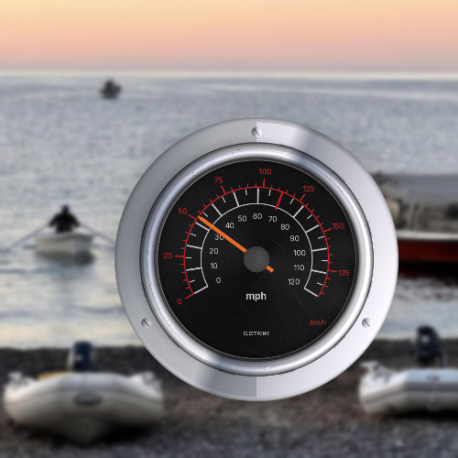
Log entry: 32.5mph
